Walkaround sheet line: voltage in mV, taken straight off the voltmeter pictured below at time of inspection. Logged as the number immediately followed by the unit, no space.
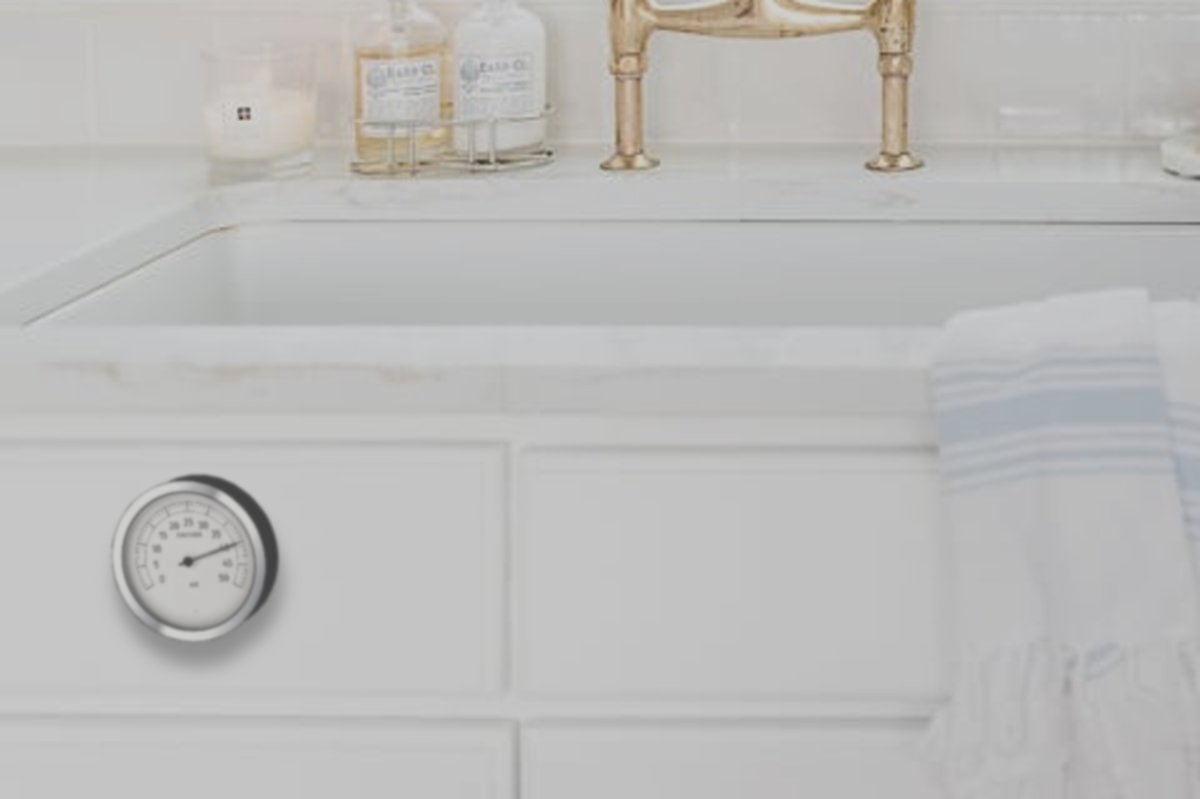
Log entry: 40mV
